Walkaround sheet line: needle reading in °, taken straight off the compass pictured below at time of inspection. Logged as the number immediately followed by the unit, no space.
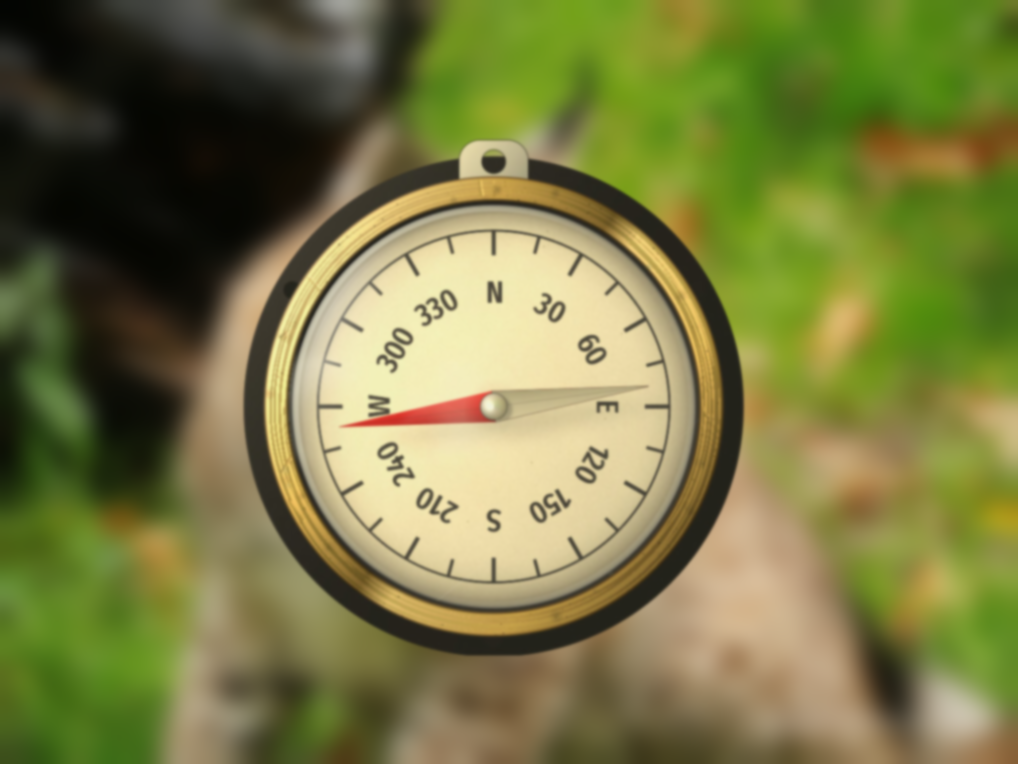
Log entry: 262.5°
